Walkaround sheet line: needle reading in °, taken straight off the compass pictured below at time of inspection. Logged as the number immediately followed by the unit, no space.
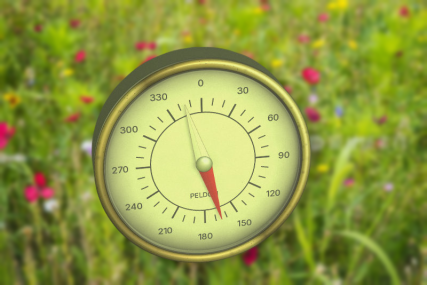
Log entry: 165°
